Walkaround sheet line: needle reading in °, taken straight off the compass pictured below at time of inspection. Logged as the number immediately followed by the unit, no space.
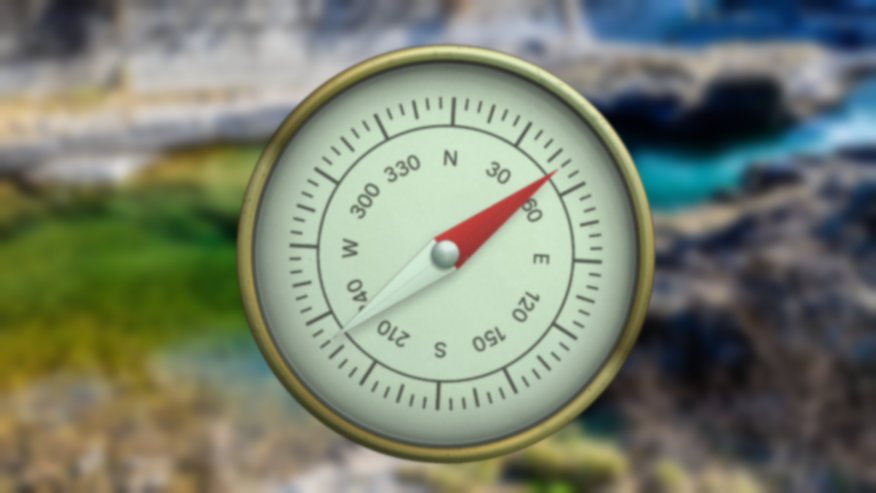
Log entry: 50°
